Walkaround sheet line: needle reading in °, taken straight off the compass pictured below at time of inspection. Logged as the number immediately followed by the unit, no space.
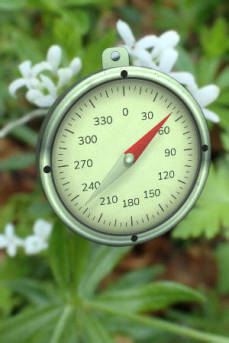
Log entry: 50°
